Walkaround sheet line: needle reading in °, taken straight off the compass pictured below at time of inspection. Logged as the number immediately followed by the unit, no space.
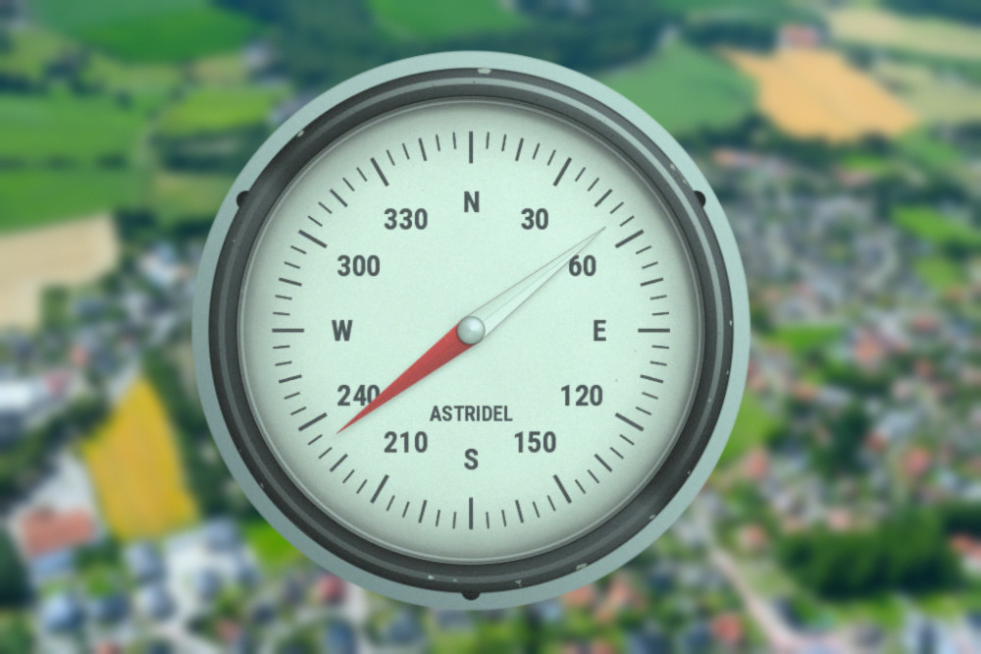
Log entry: 232.5°
